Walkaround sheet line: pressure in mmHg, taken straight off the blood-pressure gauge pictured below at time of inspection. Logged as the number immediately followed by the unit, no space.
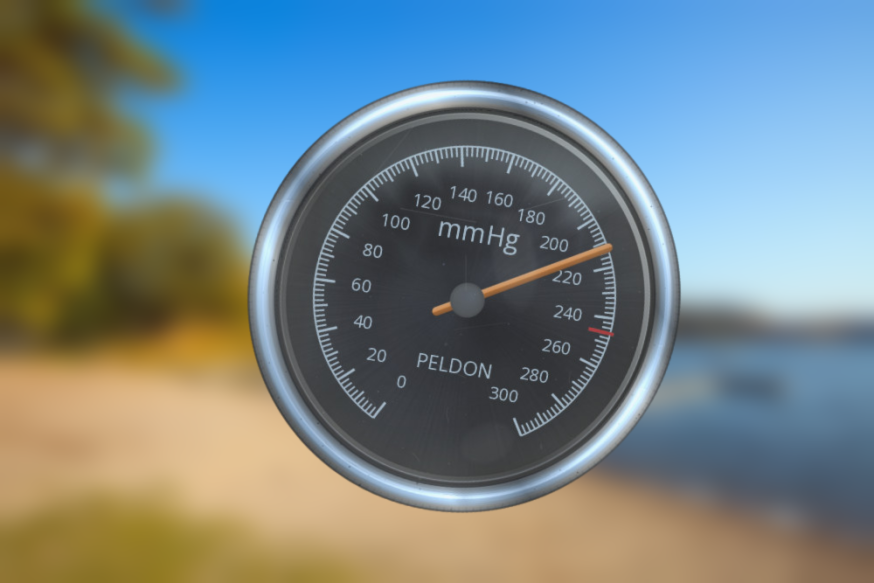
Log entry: 212mmHg
